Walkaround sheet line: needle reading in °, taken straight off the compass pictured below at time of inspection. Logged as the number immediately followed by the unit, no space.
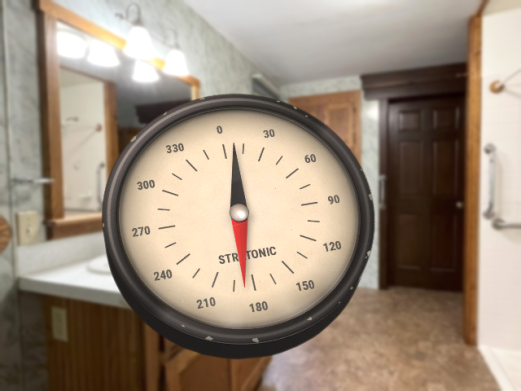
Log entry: 187.5°
